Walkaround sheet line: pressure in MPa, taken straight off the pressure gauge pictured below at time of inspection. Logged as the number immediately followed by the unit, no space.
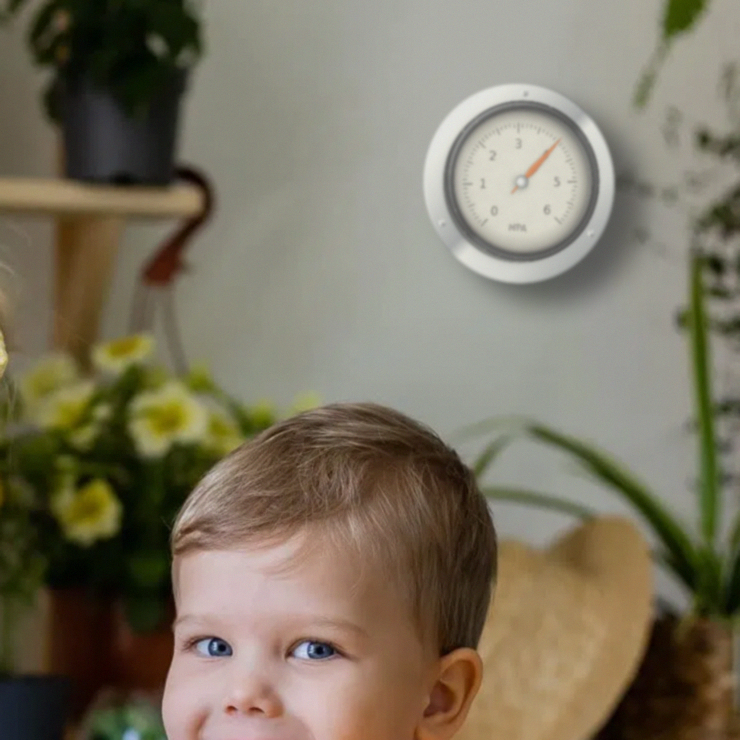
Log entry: 4MPa
